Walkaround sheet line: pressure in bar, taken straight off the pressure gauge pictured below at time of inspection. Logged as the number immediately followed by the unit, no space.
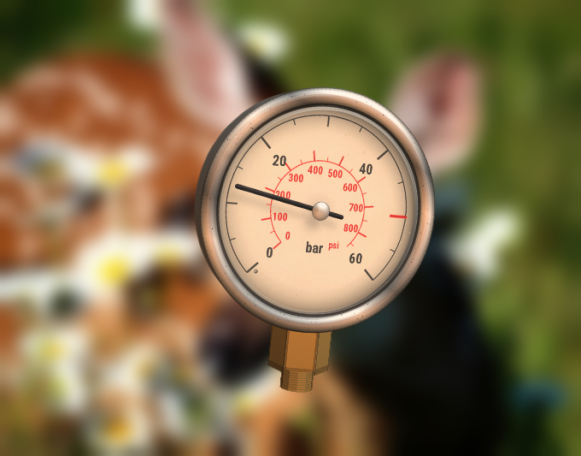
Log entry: 12.5bar
